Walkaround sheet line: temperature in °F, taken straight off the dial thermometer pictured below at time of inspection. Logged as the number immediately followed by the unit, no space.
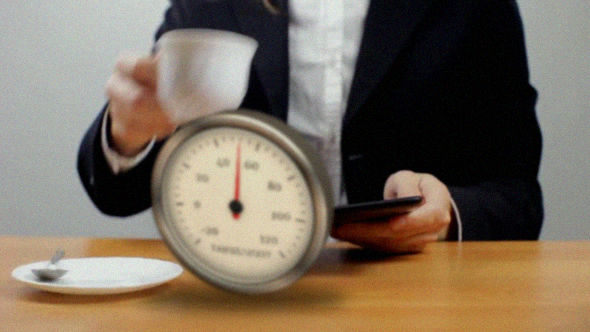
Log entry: 52°F
